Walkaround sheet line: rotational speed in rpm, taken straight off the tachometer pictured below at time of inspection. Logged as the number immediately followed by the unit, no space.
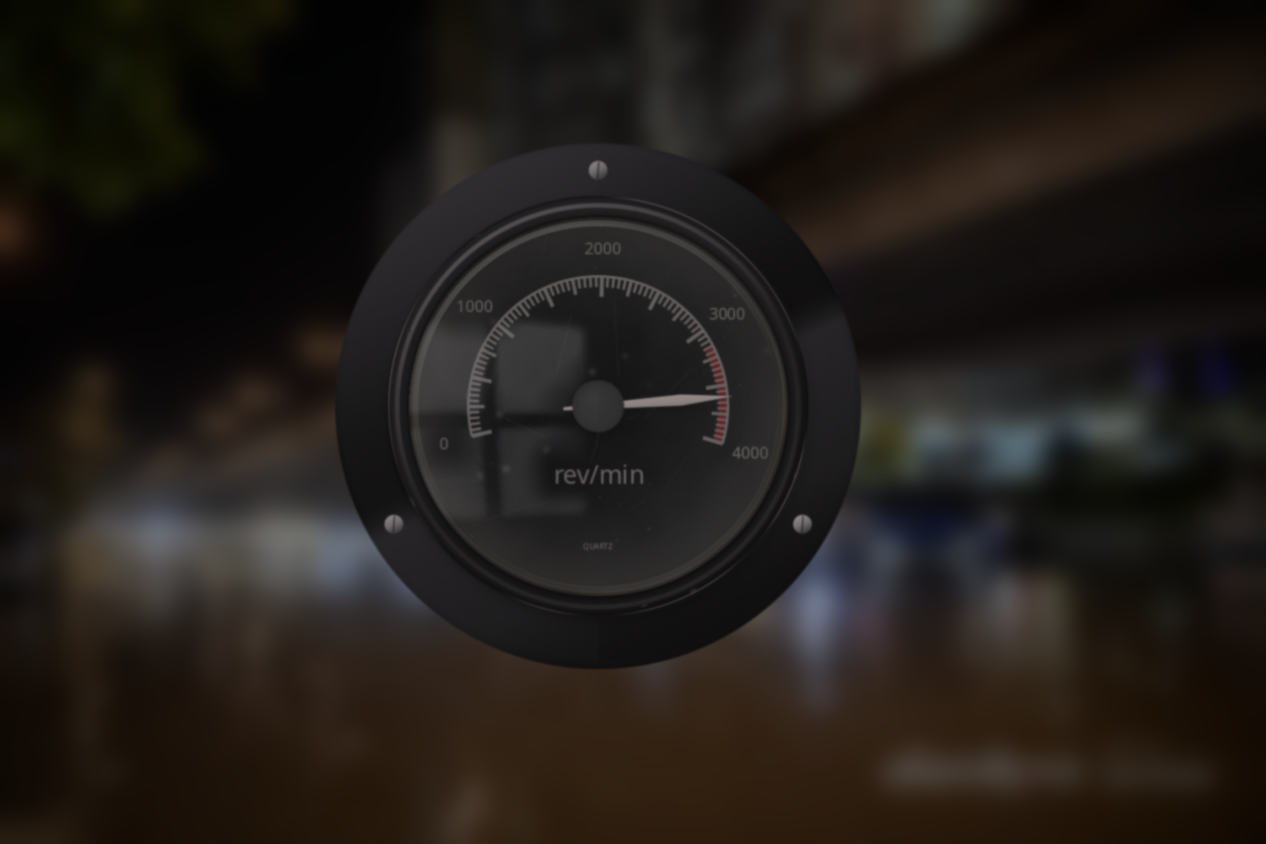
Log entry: 3600rpm
